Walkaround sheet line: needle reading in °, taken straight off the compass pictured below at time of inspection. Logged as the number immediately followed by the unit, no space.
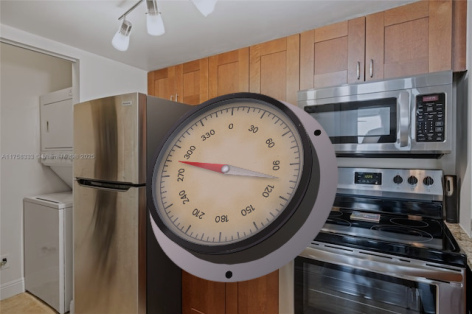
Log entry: 285°
